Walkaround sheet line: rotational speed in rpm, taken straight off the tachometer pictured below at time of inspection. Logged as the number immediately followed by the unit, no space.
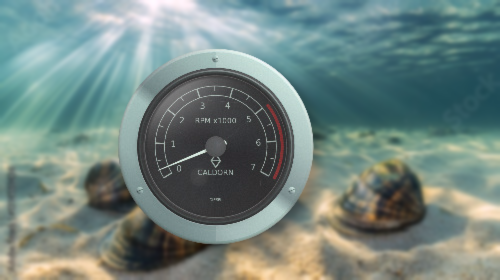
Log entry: 250rpm
